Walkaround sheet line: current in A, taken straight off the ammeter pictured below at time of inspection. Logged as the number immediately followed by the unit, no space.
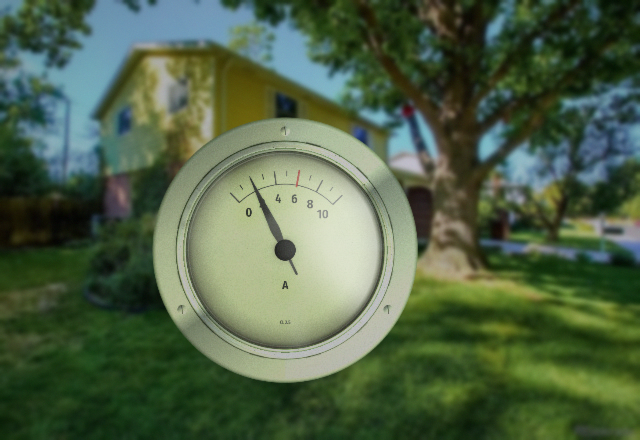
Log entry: 2A
